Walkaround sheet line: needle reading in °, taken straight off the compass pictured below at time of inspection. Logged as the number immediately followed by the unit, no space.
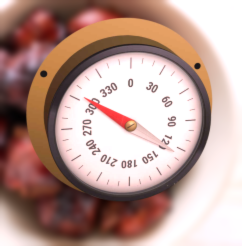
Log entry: 305°
